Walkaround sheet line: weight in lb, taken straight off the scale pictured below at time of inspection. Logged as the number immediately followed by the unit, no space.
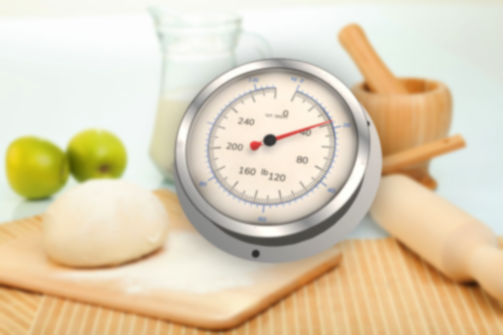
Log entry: 40lb
